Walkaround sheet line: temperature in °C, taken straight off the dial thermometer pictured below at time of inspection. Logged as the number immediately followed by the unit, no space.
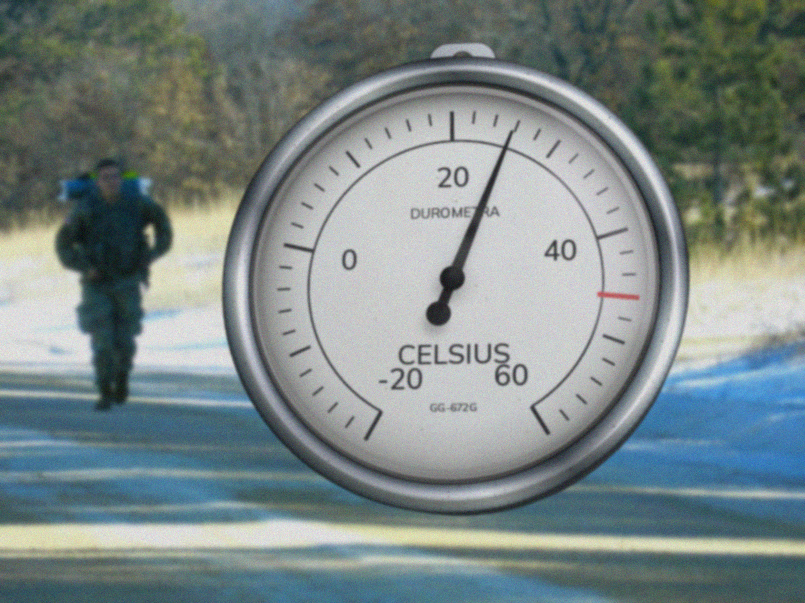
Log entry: 26°C
